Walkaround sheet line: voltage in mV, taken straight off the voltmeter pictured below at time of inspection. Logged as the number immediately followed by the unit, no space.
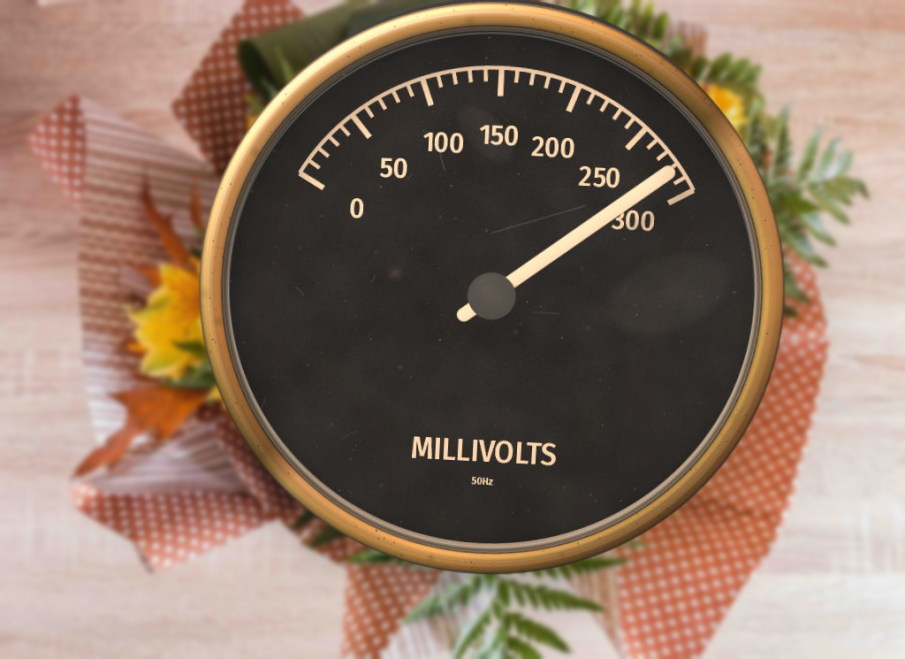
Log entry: 280mV
